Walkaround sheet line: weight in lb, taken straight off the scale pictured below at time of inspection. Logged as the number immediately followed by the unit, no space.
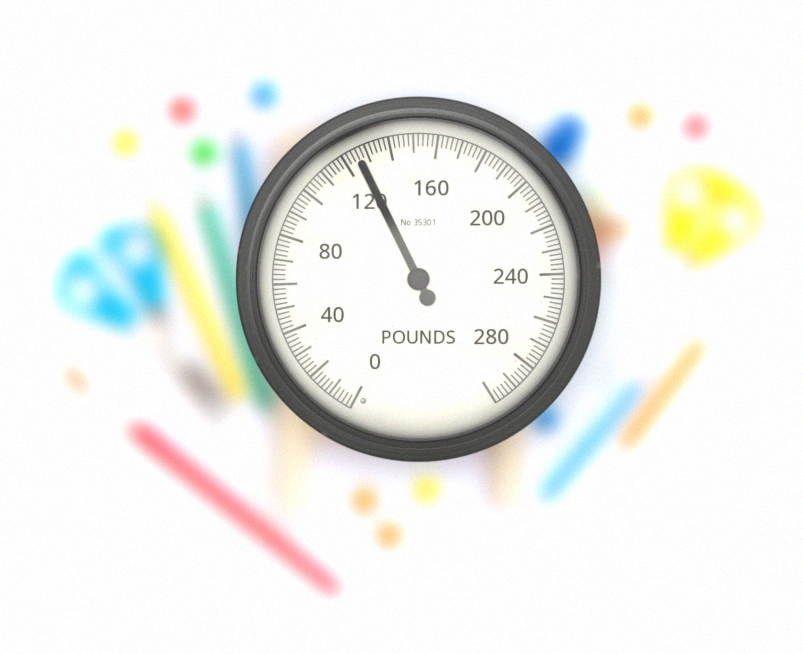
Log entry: 126lb
